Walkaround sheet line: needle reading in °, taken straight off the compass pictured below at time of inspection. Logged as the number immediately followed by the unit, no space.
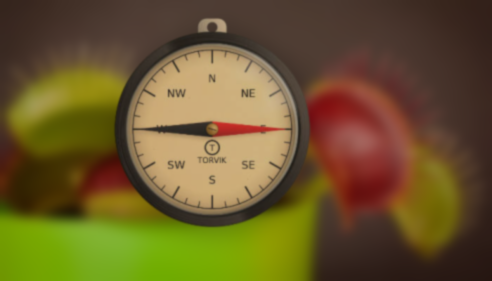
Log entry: 90°
